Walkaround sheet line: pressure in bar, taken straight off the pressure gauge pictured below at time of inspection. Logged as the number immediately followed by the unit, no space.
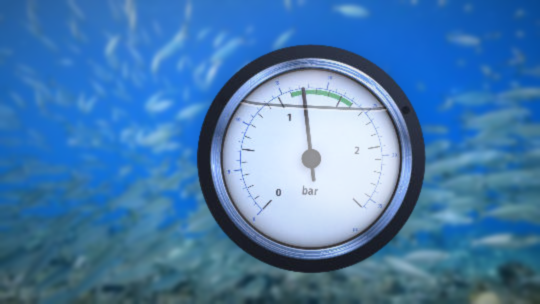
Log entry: 1.2bar
